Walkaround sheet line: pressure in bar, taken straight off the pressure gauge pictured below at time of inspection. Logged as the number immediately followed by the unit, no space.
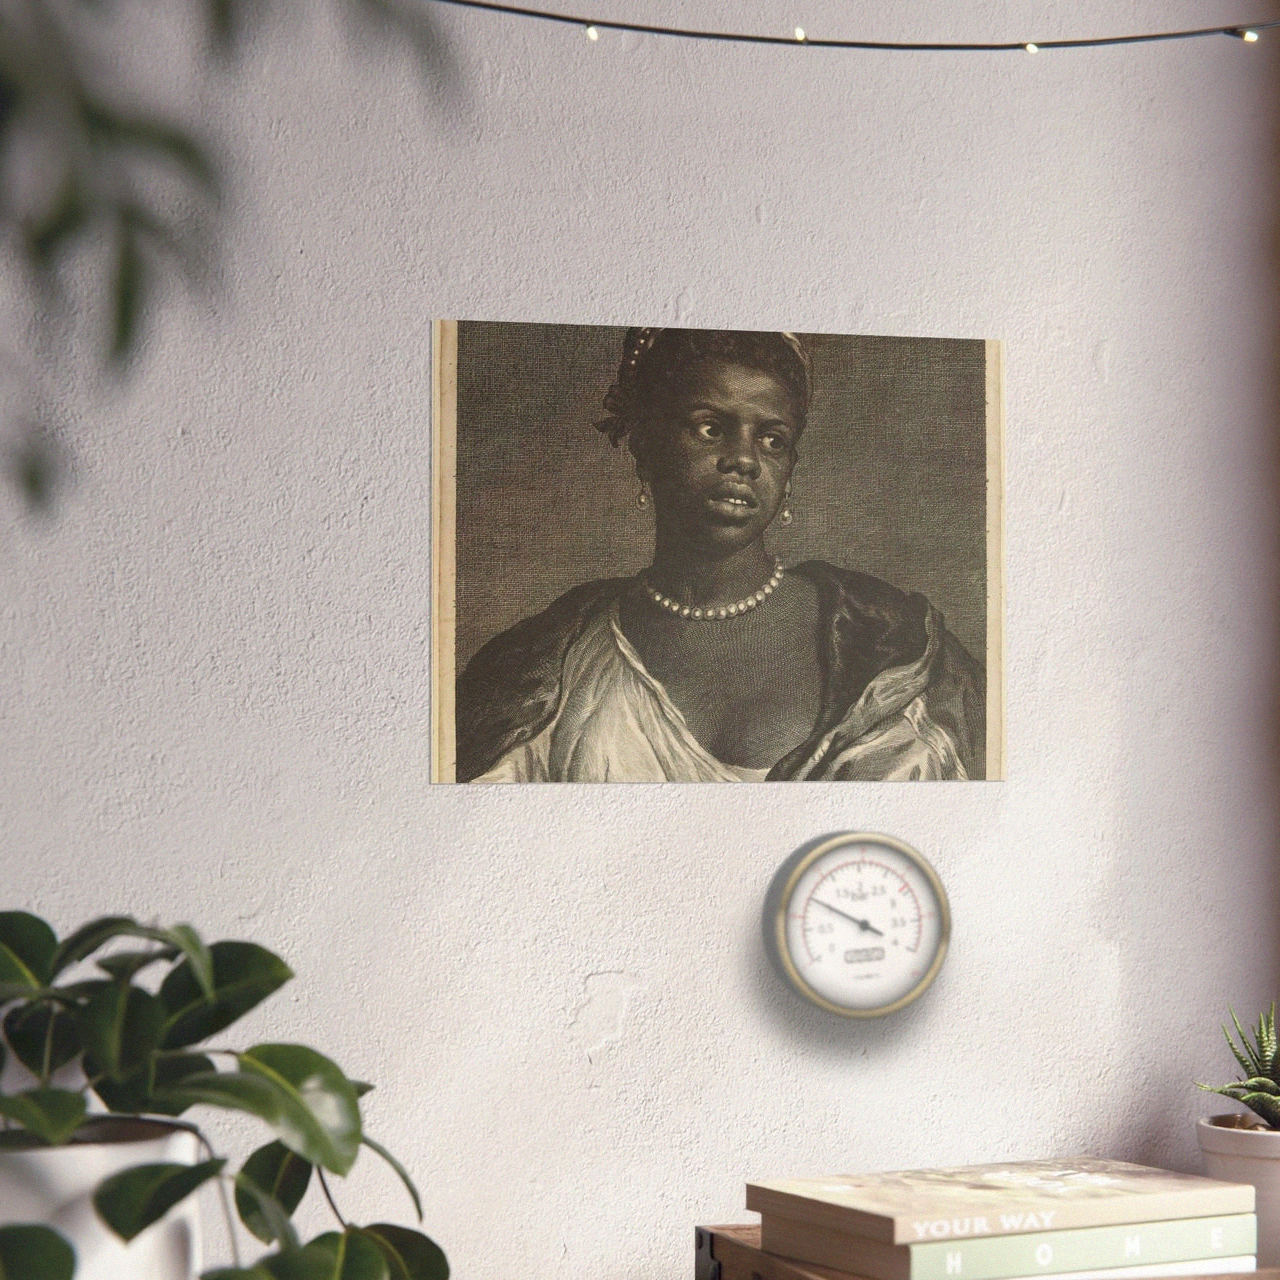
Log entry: 1bar
